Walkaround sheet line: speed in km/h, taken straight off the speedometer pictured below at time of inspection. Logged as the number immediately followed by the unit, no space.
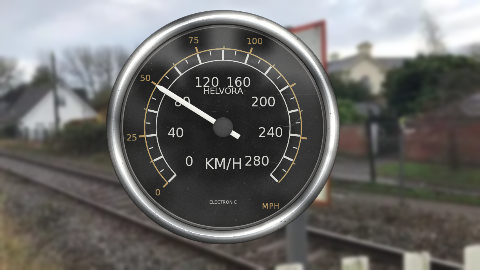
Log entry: 80km/h
